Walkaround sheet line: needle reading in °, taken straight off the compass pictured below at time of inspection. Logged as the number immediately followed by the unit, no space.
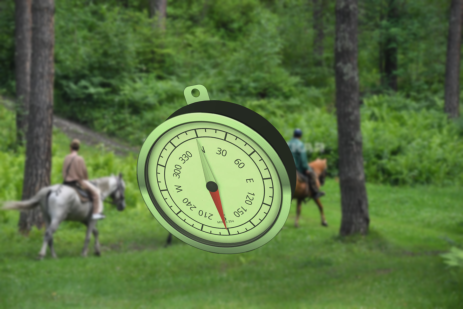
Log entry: 180°
